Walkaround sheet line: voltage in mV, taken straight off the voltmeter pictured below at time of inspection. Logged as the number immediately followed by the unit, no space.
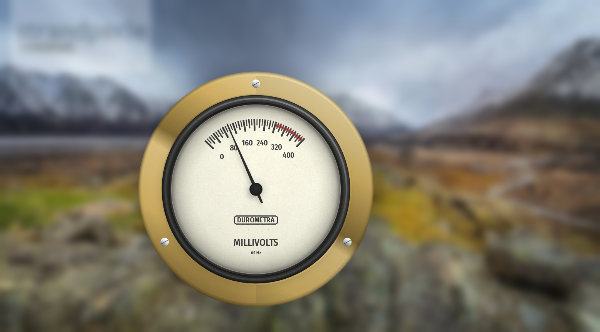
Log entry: 100mV
